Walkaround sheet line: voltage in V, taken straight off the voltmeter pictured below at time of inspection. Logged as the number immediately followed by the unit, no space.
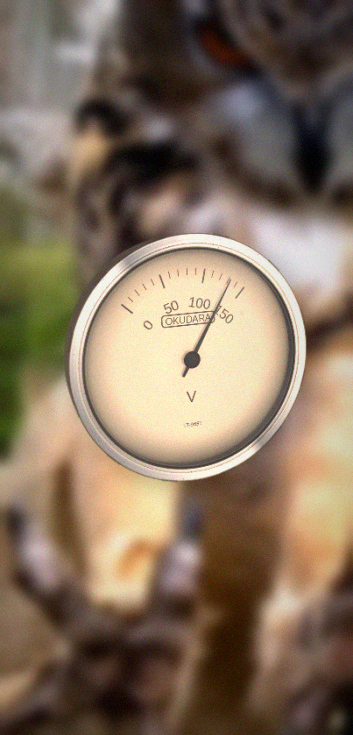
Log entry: 130V
